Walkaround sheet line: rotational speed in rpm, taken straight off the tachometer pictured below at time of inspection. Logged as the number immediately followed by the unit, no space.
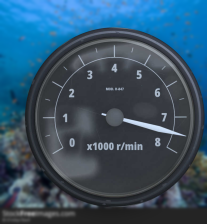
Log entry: 7500rpm
